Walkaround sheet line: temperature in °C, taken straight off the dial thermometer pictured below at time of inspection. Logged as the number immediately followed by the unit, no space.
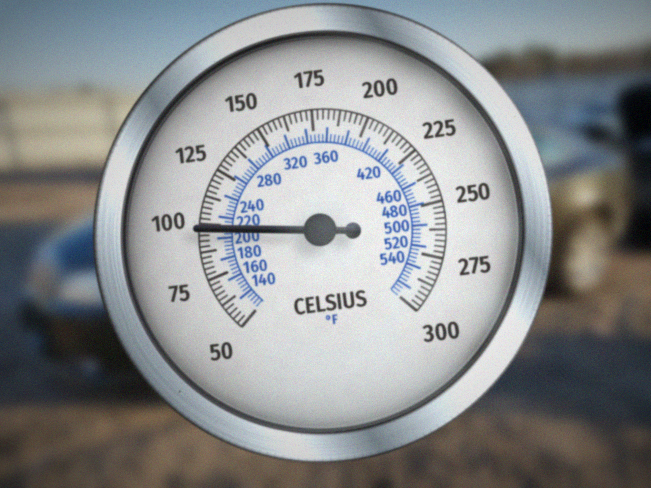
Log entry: 97.5°C
